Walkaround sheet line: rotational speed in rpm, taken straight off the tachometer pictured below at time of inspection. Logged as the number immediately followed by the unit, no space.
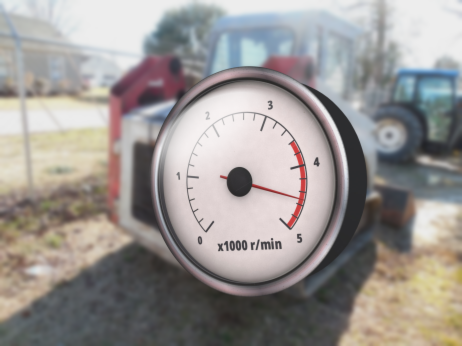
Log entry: 4500rpm
